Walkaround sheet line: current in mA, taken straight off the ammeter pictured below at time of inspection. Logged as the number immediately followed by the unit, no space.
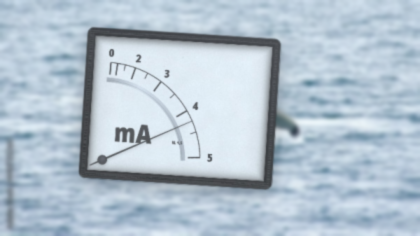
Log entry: 4.25mA
